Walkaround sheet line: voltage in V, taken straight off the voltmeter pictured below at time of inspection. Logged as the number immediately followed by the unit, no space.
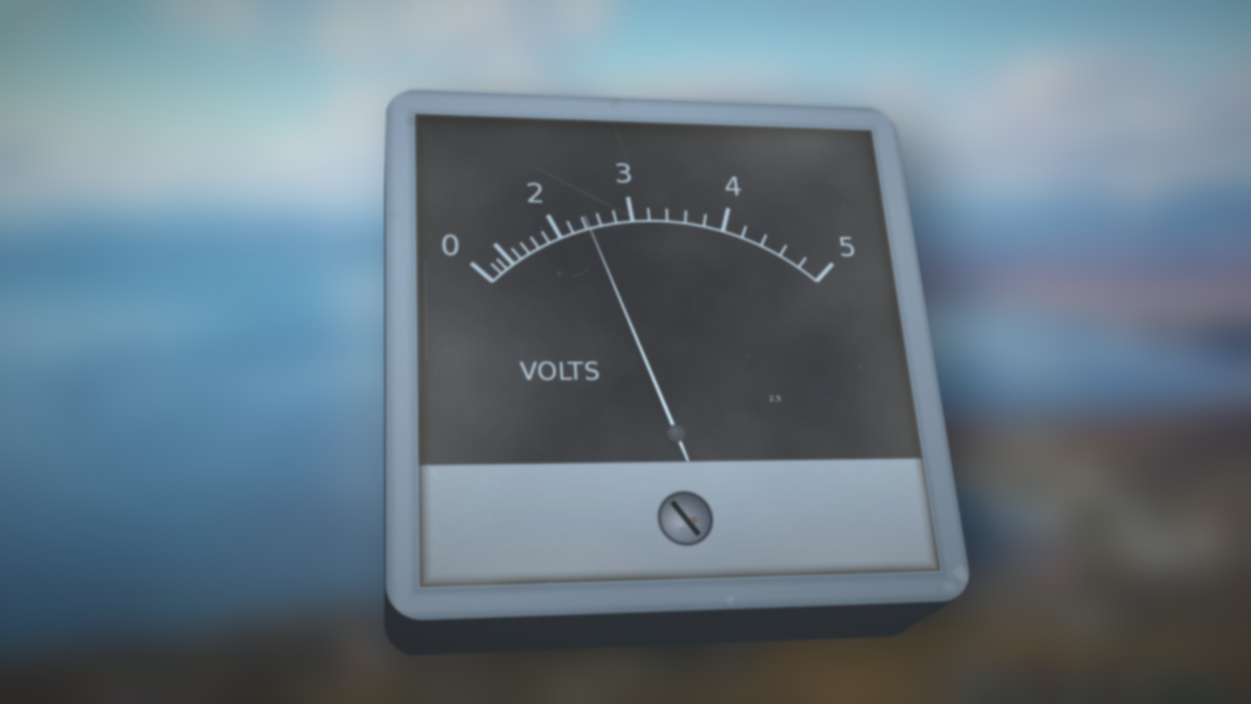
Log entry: 2.4V
